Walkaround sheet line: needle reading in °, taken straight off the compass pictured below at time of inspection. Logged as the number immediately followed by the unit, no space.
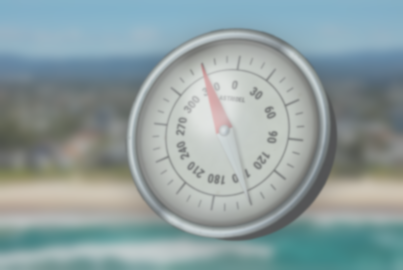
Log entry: 330°
